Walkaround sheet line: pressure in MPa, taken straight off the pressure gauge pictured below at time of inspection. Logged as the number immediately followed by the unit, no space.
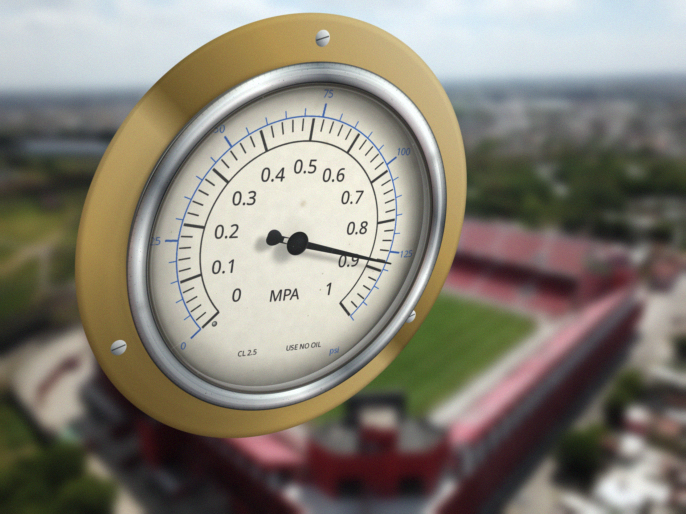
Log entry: 0.88MPa
